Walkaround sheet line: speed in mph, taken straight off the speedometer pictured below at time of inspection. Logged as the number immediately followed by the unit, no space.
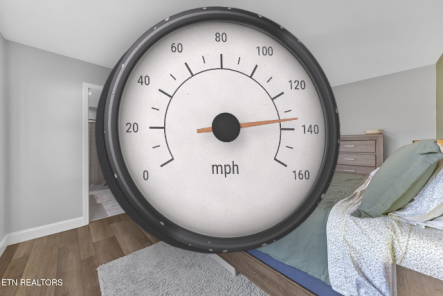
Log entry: 135mph
